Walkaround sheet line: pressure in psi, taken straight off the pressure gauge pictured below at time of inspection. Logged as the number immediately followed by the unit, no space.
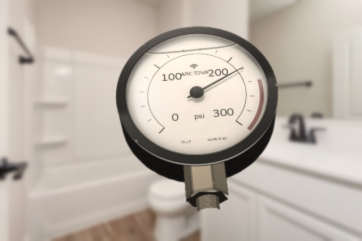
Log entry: 220psi
